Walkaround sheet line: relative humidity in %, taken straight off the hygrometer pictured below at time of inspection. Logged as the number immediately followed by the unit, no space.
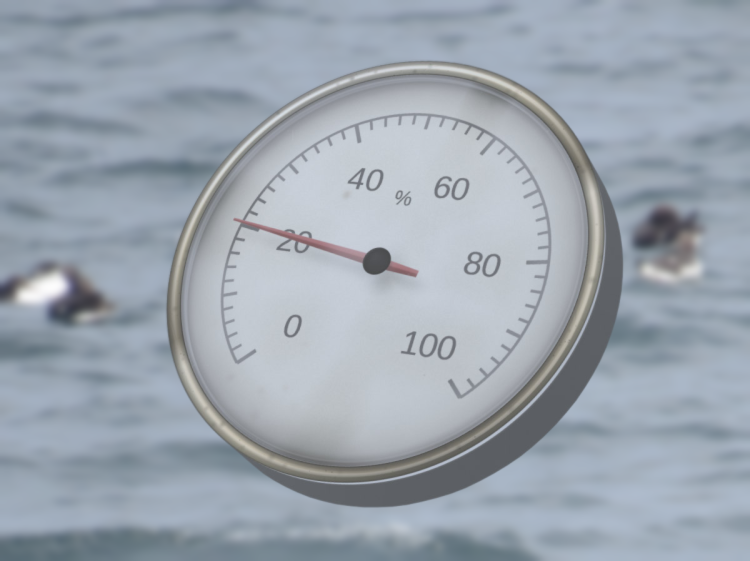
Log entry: 20%
